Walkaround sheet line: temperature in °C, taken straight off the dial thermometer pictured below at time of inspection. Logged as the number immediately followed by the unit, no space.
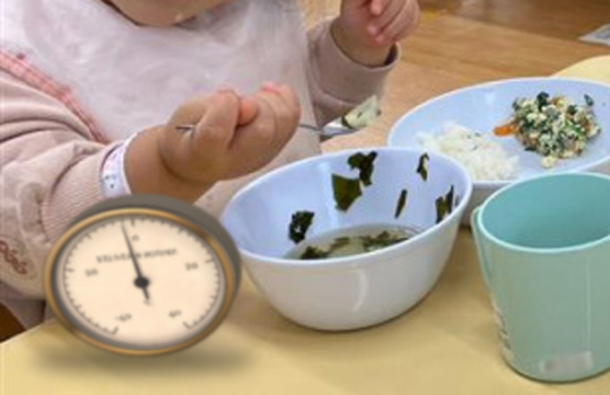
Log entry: -2°C
